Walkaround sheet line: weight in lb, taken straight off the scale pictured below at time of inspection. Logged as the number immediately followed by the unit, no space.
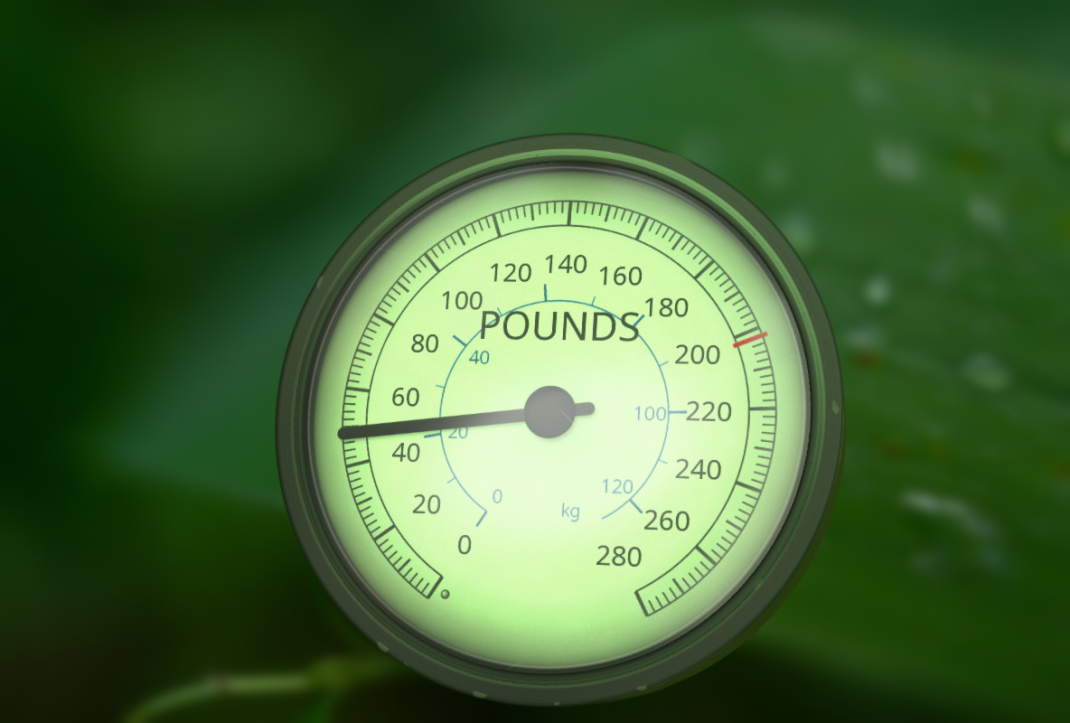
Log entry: 48lb
